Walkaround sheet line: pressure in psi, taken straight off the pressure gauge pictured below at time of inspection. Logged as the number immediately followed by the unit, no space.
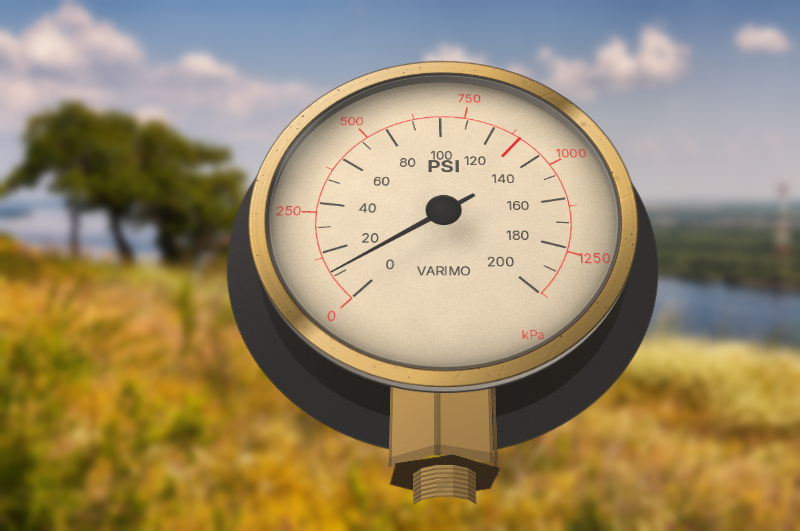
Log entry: 10psi
